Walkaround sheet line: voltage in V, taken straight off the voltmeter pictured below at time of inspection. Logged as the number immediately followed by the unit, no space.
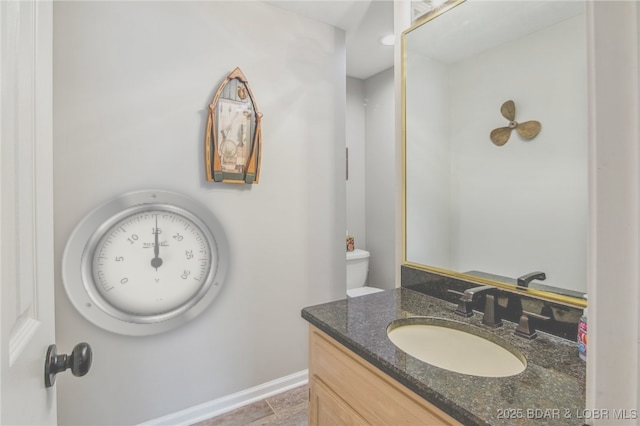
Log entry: 15V
